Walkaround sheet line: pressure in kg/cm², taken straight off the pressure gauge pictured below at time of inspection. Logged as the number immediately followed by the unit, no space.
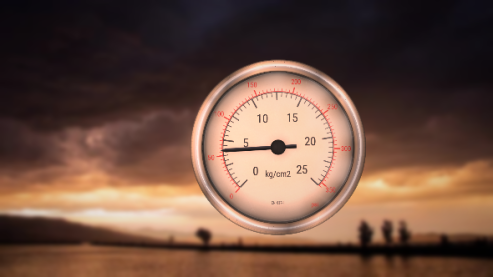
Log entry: 4kg/cm²
